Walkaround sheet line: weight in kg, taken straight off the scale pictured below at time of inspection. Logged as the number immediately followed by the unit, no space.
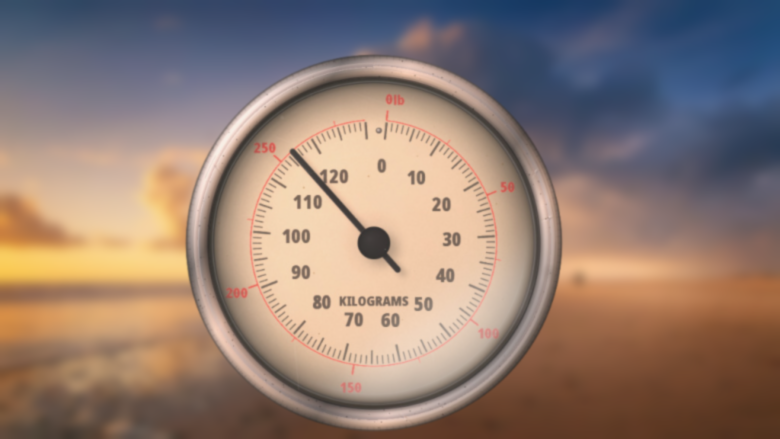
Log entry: 116kg
